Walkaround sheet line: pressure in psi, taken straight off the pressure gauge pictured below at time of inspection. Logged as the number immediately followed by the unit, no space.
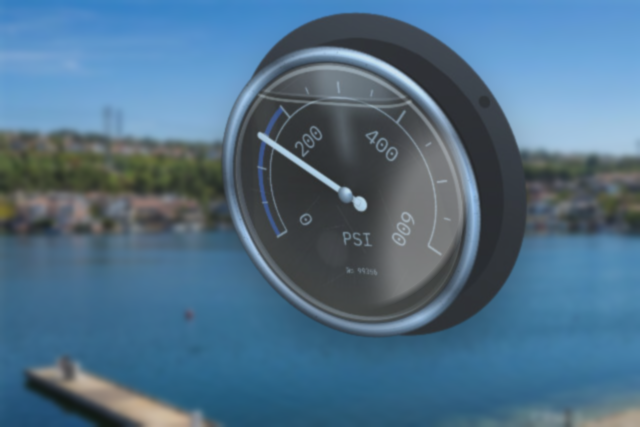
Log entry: 150psi
